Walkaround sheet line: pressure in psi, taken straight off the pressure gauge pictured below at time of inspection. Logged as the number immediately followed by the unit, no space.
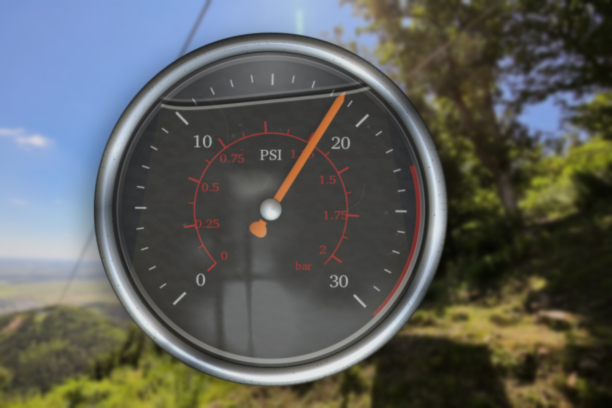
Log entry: 18.5psi
